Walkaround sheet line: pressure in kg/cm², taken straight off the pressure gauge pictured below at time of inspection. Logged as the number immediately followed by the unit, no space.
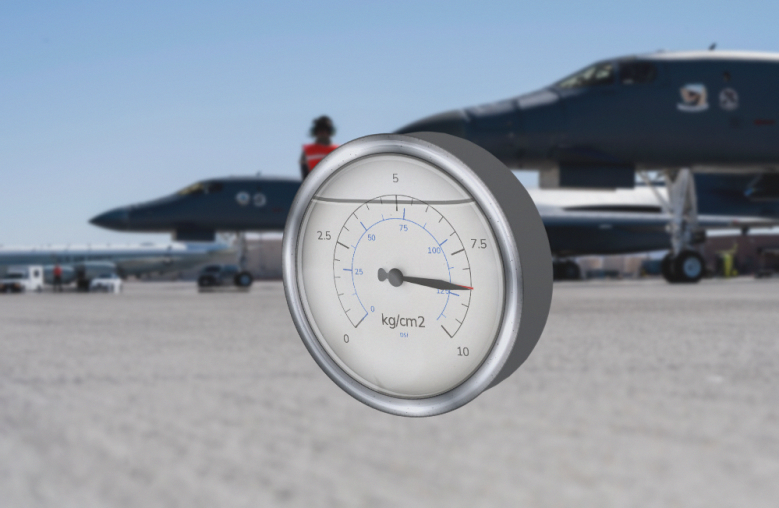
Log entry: 8.5kg/cm²
